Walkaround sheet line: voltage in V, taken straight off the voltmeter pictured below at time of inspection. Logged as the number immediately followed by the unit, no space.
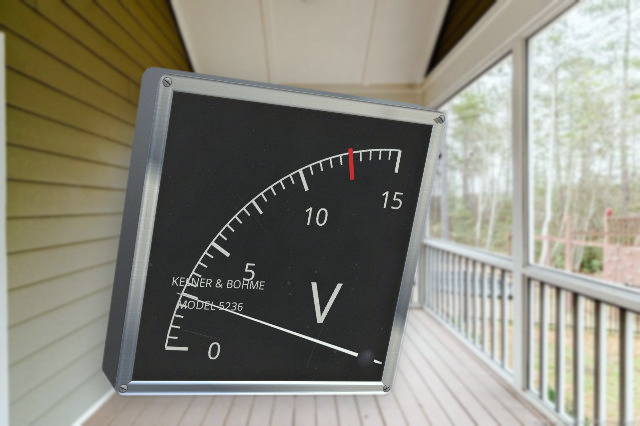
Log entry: 2.5V
